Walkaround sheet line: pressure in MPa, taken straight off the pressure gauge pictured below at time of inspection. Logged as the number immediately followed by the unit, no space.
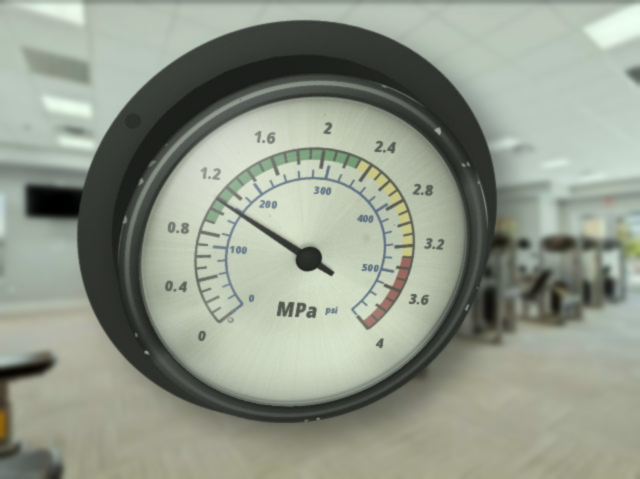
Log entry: 1.1MPa
